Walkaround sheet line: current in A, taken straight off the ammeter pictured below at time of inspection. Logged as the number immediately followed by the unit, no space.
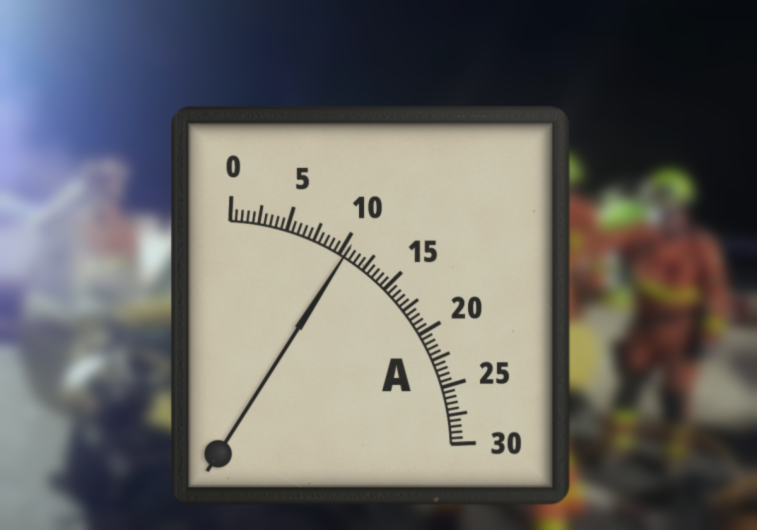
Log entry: 10.5A
